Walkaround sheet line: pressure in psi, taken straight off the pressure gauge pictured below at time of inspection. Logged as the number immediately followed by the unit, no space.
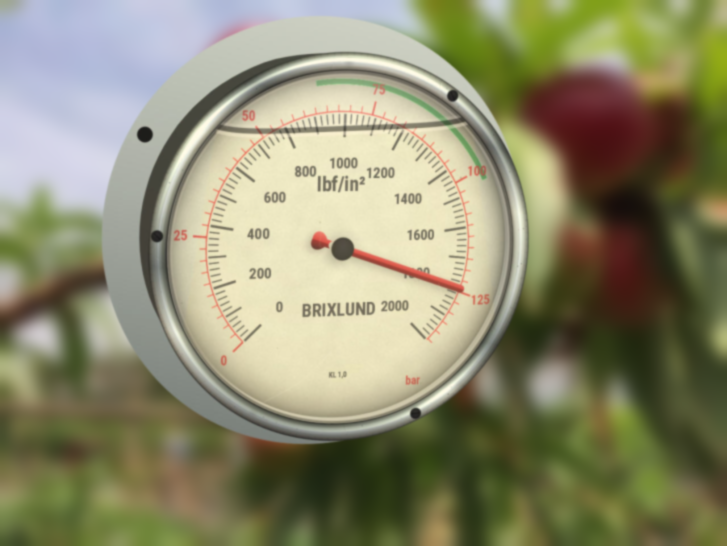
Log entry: 1800psi
